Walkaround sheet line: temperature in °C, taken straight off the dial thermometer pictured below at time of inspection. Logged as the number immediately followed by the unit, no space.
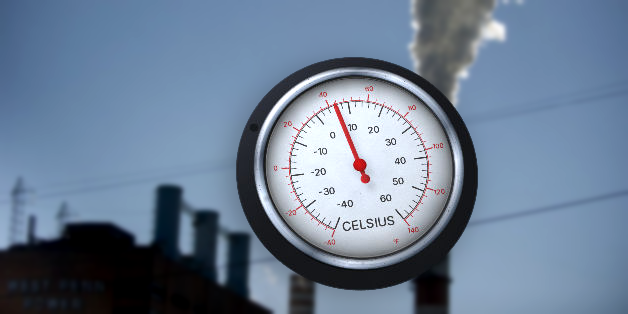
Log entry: 6°C
